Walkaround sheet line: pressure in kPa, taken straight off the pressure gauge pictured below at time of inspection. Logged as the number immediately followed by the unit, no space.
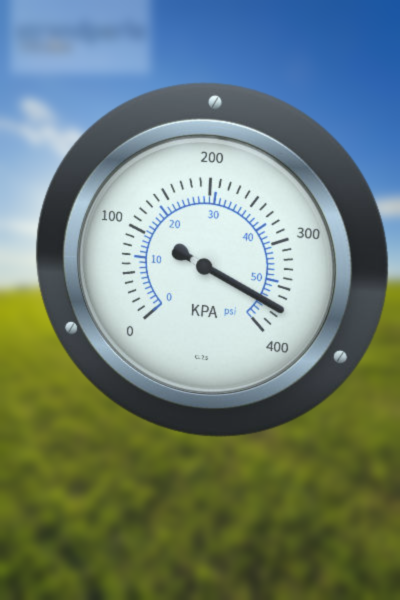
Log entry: 370kPa
